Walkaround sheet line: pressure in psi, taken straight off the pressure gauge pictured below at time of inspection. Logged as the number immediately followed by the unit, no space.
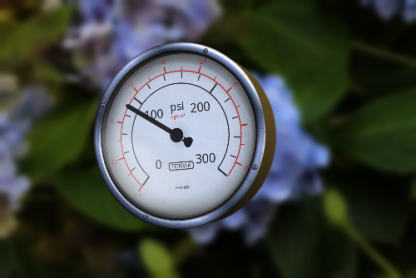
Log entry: 90psi
